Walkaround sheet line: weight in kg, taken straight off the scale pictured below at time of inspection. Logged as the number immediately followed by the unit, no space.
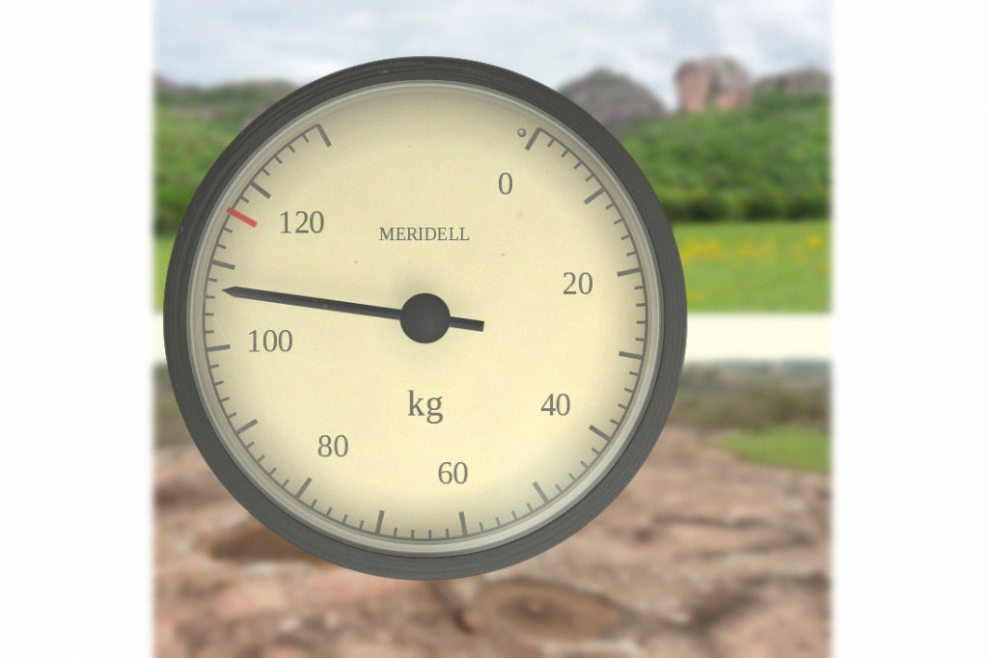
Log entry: 107kg
